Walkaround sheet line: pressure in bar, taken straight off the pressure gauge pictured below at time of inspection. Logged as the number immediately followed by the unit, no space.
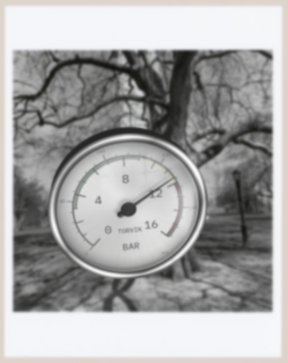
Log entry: 11.5bar
